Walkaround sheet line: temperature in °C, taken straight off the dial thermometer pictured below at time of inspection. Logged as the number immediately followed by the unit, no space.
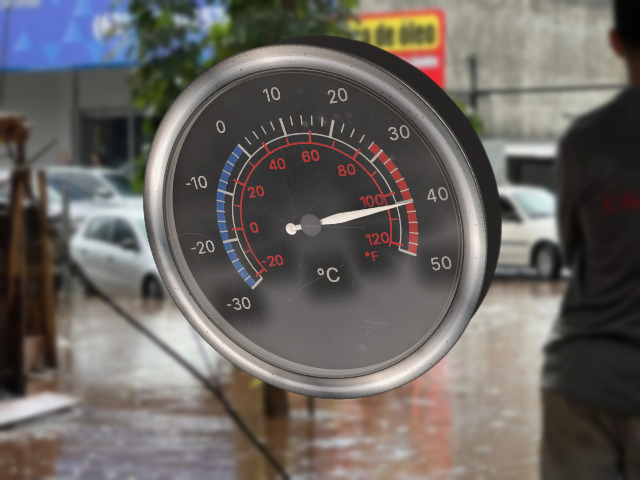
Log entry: 40°C
